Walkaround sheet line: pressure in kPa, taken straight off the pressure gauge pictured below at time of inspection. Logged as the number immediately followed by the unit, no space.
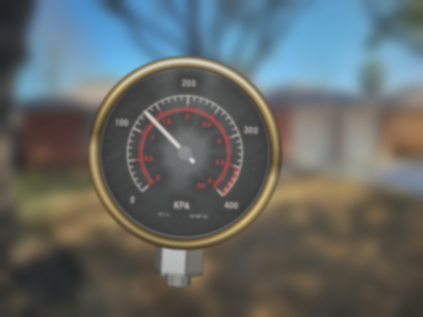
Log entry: 130kPa
